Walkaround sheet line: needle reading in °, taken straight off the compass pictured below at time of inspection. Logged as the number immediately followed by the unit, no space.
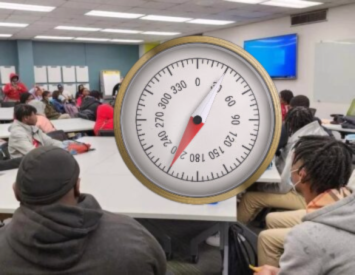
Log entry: 210°
